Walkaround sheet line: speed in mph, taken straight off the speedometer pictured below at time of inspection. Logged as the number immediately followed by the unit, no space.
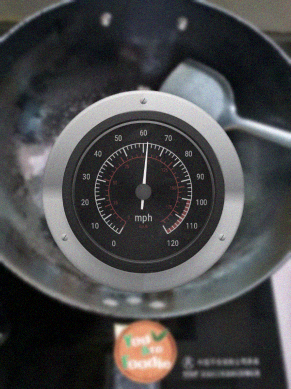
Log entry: 62mph
